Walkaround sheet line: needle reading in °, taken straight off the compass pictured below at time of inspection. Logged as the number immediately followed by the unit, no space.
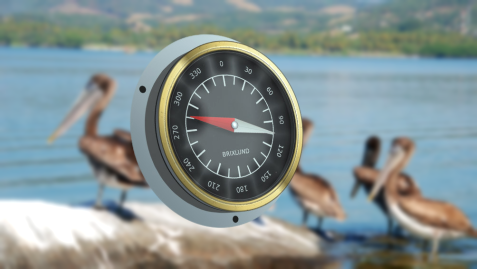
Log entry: 285°
